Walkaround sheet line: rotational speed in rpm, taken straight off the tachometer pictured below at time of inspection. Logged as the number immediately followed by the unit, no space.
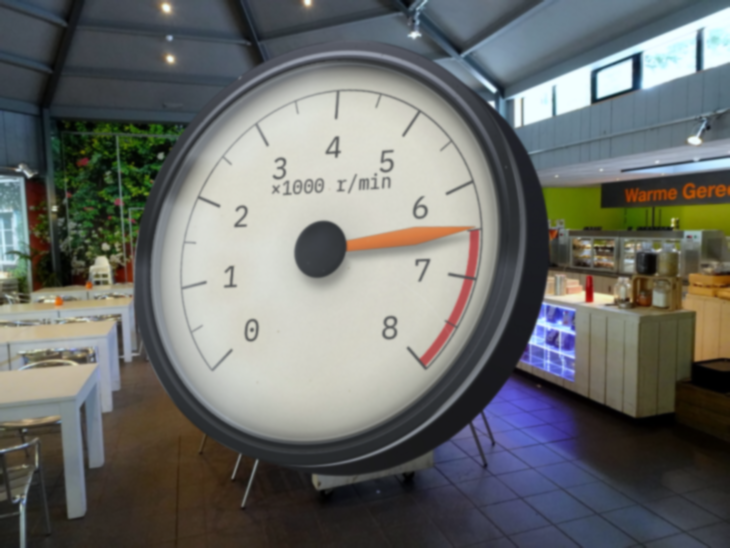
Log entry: 6500rpm
